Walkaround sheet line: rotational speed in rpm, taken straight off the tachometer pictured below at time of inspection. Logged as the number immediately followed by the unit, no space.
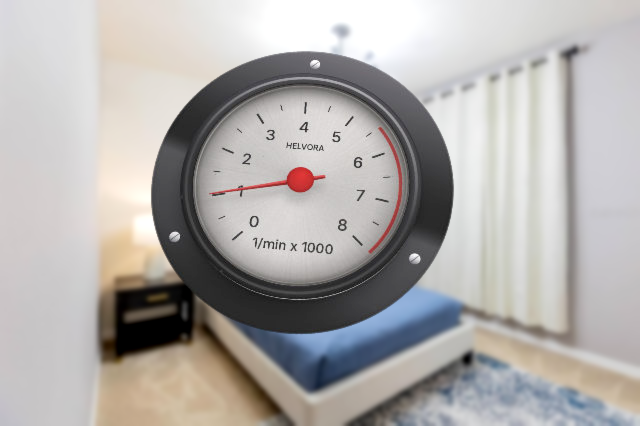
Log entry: 1000rpm
